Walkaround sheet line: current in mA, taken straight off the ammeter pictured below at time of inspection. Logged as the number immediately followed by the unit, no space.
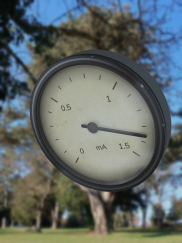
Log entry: 1.35mA
